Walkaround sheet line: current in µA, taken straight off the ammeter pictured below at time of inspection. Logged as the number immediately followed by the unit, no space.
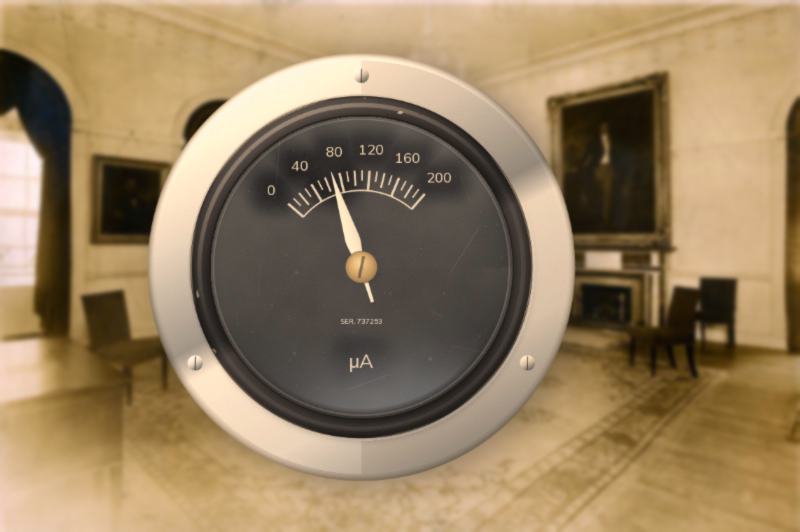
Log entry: 70µA
